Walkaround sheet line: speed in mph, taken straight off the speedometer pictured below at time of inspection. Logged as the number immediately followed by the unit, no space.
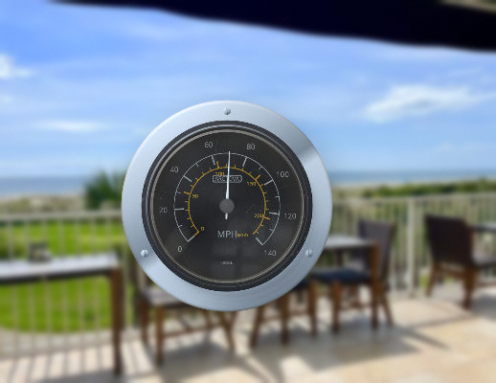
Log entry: 70mph
